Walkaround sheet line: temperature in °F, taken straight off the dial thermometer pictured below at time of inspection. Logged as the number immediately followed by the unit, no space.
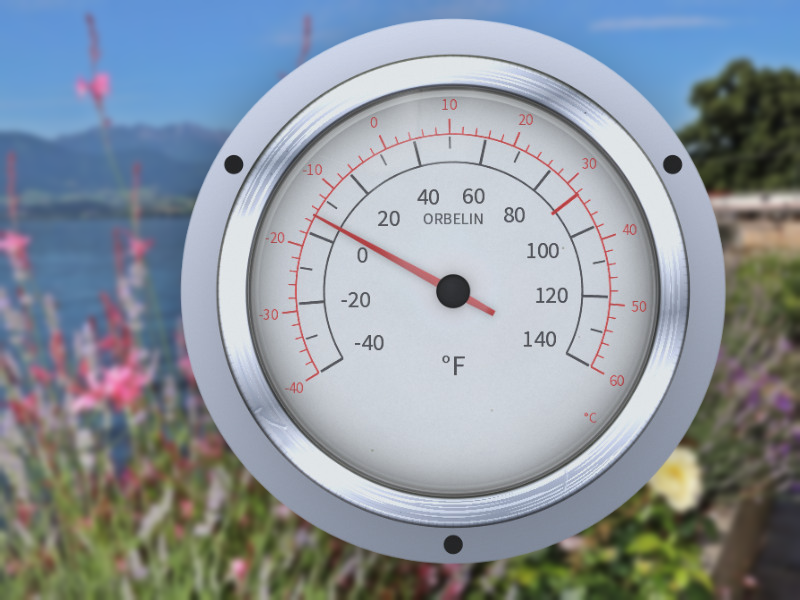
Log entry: 5°F
